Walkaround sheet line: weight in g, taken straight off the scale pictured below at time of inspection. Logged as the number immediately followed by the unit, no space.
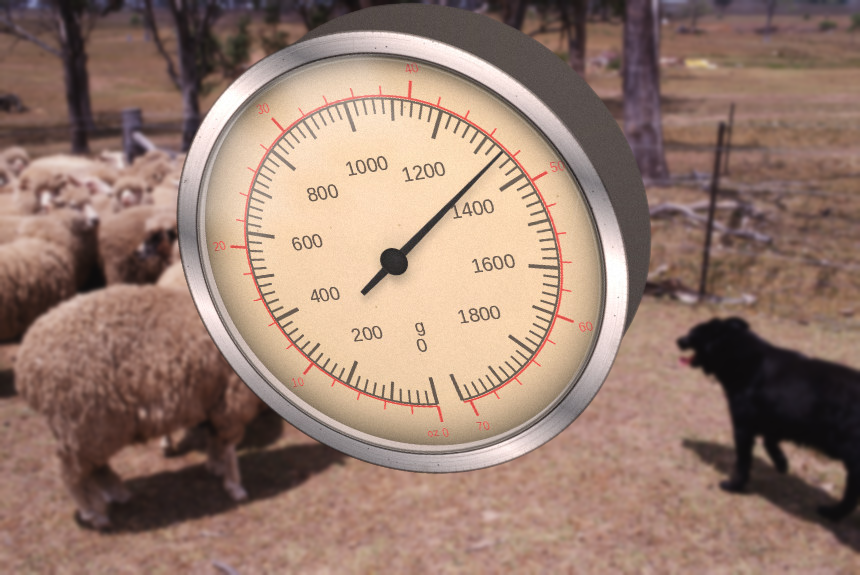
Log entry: 1340g
